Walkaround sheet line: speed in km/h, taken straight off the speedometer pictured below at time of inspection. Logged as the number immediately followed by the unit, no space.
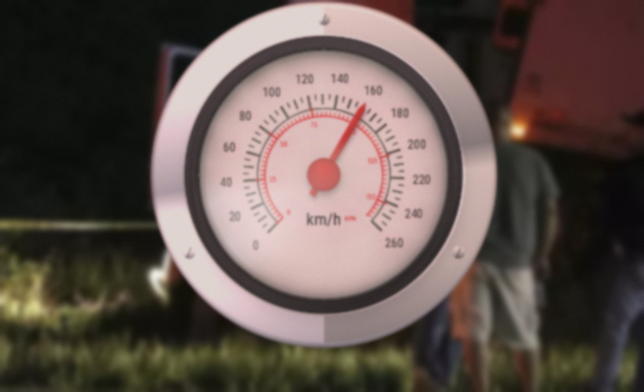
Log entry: 160km/h
